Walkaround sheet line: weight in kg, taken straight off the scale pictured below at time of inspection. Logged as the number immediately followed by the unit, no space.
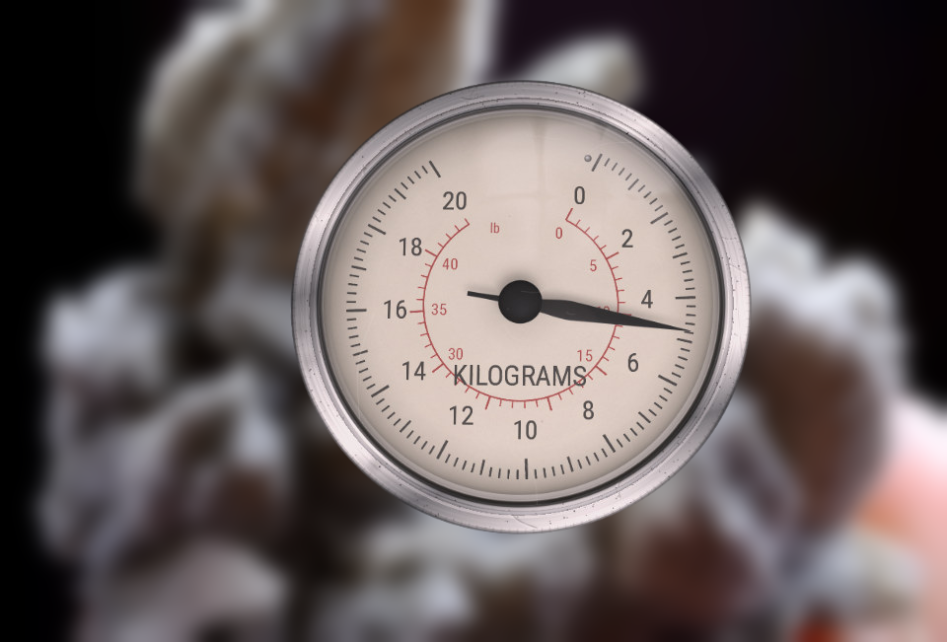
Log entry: 4.8kg
